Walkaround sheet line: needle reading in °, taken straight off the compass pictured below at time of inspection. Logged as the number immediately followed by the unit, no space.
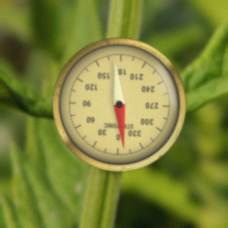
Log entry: 352.5°
